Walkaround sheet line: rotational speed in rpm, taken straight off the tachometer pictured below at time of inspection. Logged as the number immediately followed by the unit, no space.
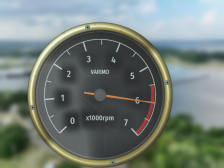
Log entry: 6000rpm
